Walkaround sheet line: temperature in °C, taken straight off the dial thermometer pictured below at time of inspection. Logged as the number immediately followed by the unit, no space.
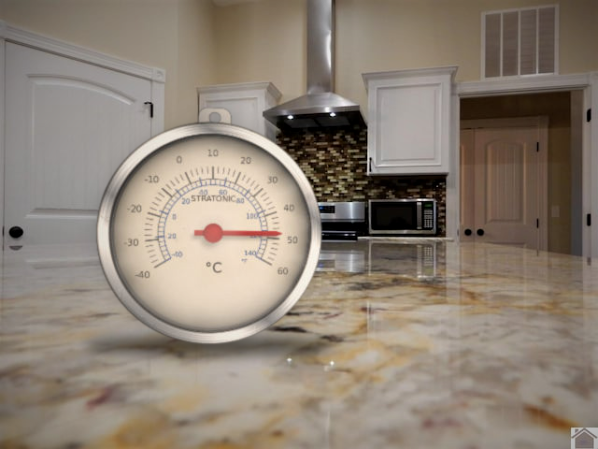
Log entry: 48°C
